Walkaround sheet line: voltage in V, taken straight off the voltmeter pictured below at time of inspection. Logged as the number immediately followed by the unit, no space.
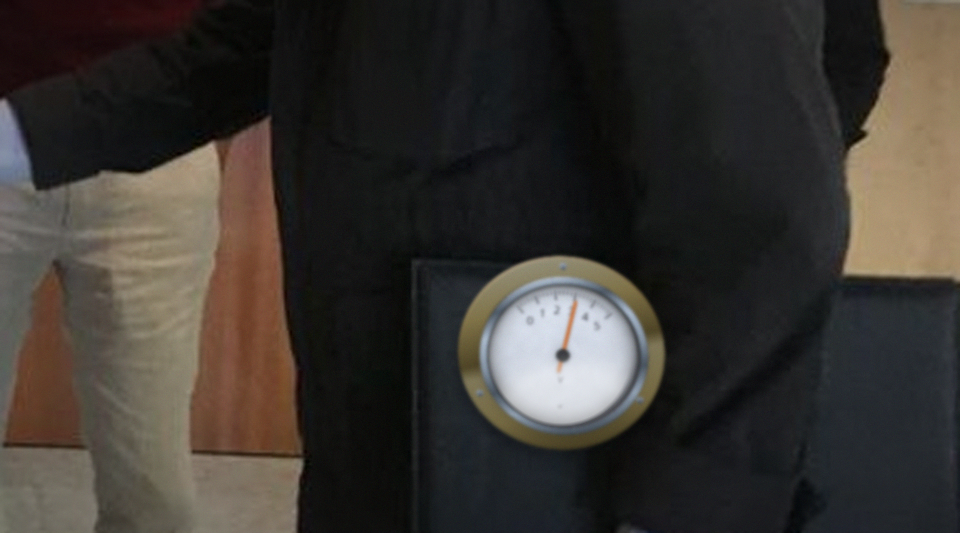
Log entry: 3V
